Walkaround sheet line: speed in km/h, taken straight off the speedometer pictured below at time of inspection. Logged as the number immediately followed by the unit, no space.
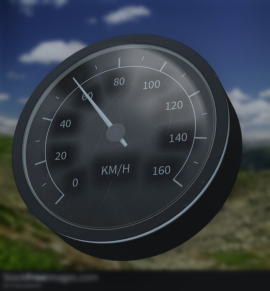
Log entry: 60km/h
